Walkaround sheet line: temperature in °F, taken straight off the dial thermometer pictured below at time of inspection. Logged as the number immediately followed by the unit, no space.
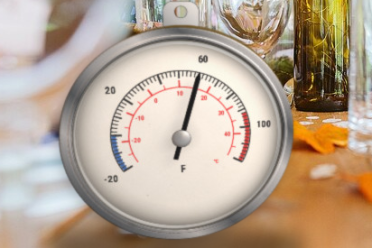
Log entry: 60°F
